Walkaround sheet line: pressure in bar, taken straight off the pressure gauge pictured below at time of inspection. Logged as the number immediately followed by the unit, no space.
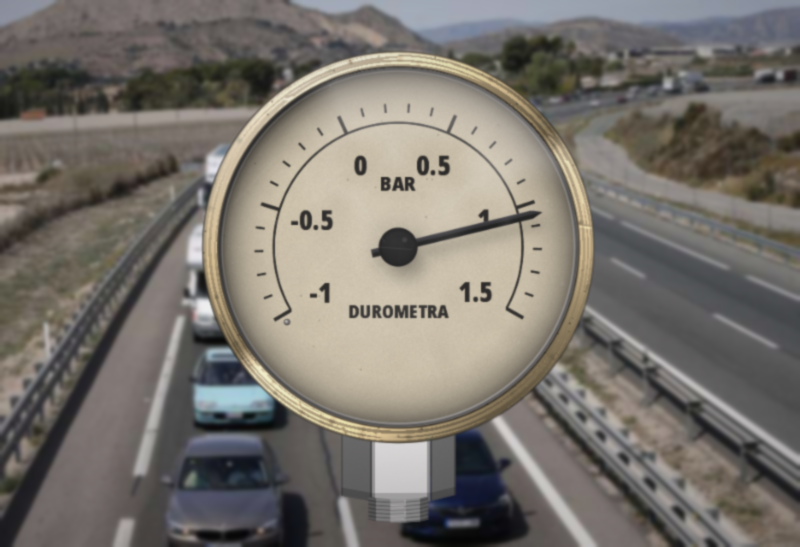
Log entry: 1.05bar
